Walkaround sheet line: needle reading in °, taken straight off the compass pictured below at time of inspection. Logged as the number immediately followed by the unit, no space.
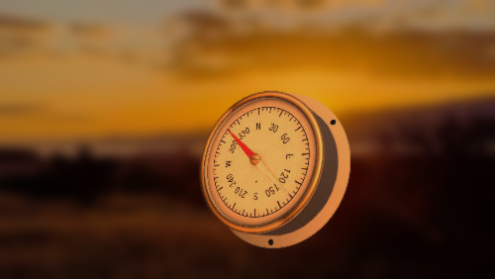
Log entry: 315°
